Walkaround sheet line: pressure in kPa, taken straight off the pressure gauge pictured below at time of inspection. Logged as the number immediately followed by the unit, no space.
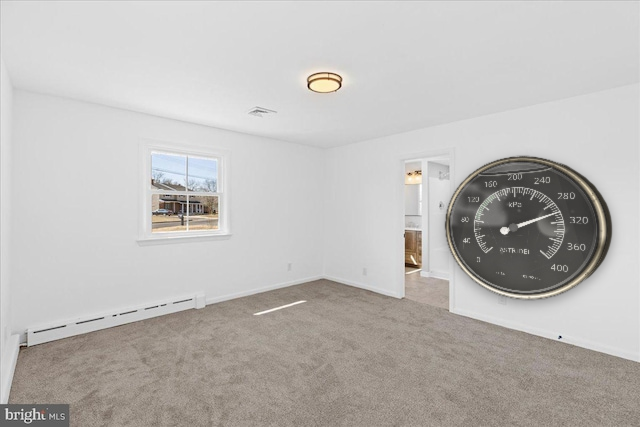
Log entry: 300kPa
